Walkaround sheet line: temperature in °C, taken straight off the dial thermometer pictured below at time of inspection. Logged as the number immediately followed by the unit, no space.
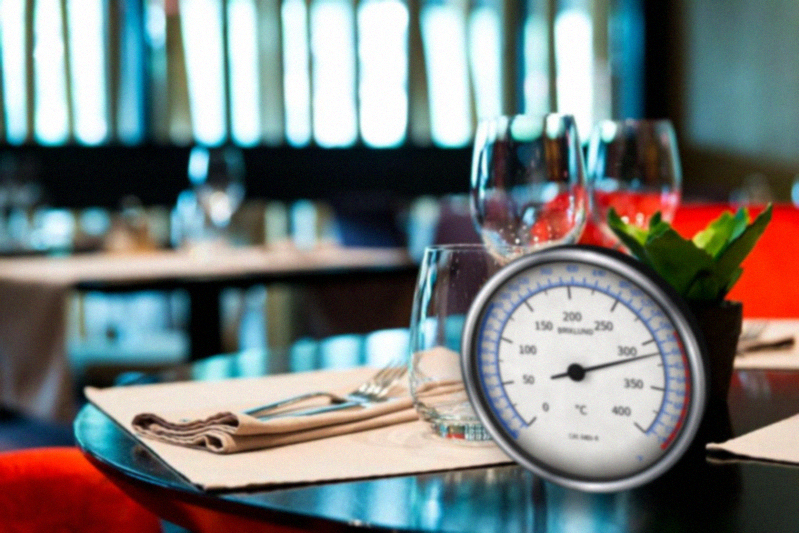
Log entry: 312.5°C
